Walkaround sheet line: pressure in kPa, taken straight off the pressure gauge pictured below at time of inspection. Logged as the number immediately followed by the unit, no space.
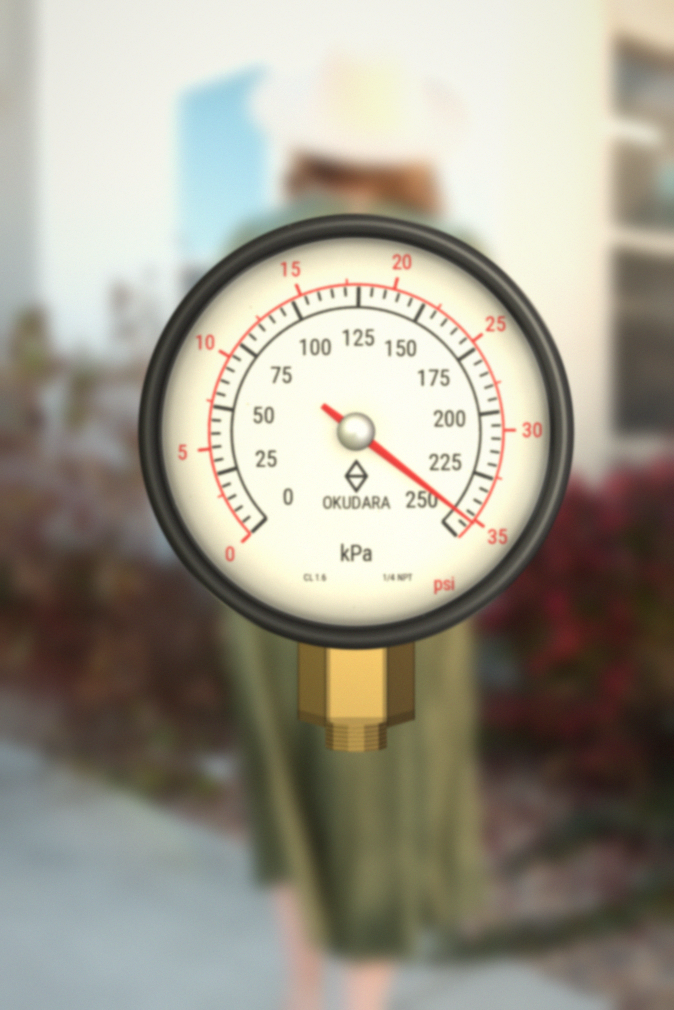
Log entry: 242.5kPa
